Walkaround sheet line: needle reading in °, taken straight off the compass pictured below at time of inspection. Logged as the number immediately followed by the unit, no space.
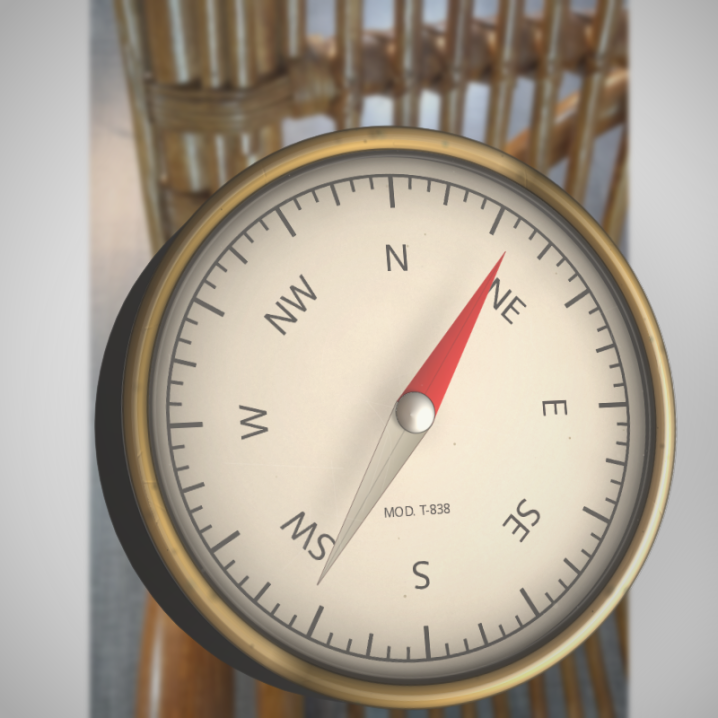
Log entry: 35°
